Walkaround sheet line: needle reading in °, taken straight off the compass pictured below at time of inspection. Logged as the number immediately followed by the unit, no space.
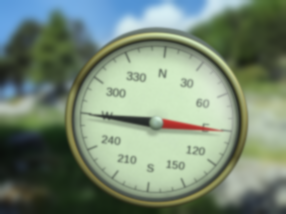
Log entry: 90°
